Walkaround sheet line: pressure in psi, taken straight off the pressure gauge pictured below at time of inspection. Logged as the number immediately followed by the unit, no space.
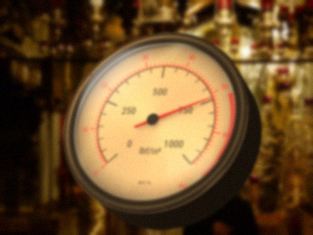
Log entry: 750psi
